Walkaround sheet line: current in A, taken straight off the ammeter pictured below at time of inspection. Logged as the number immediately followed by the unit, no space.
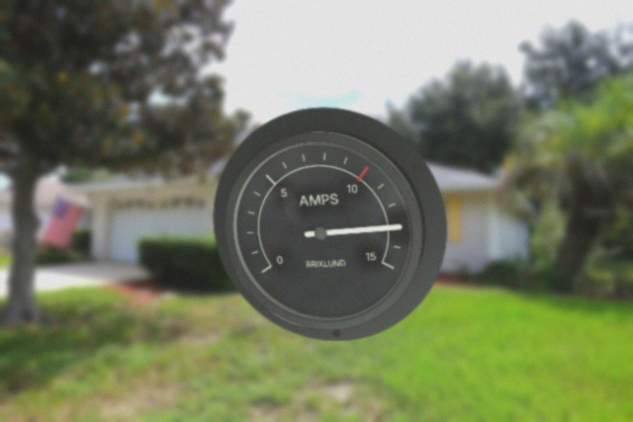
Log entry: 13A
